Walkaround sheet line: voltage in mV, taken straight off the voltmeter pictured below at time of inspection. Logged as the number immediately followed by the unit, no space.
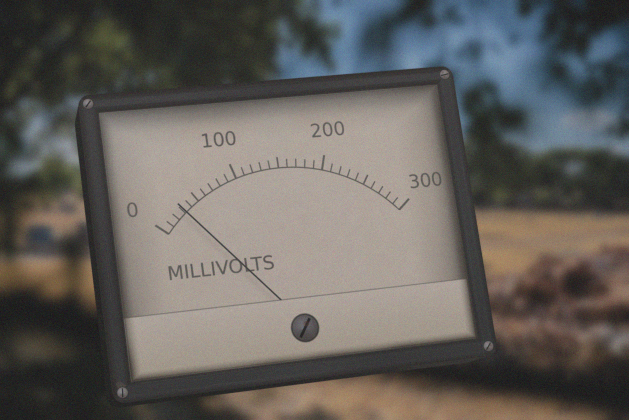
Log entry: 30mV
